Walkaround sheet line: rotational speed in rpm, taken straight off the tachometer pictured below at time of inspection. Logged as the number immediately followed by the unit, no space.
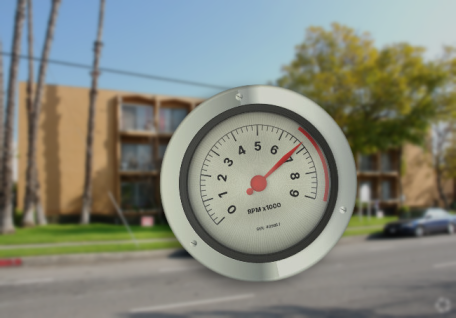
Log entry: 6800rpm
